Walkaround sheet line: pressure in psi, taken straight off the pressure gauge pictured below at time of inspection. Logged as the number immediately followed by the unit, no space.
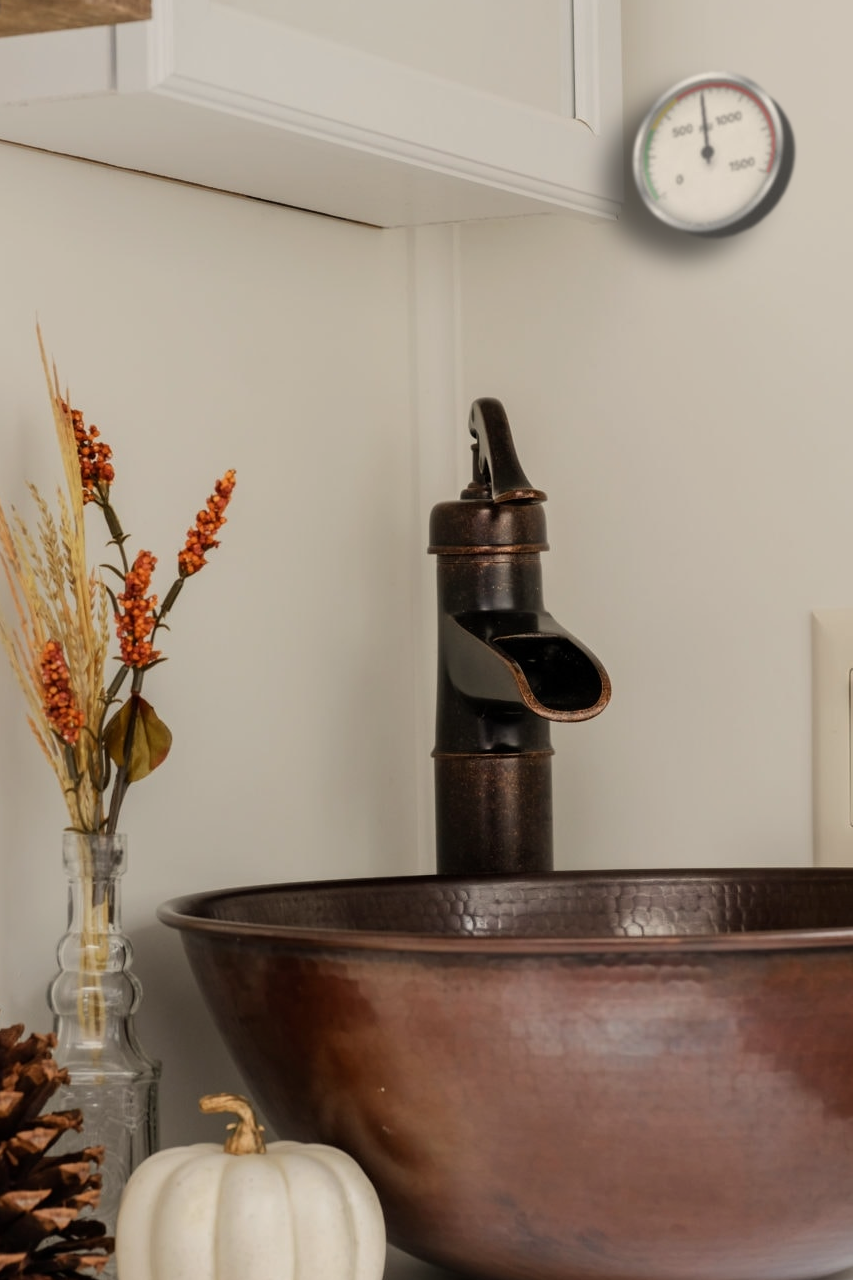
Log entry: 750psi
